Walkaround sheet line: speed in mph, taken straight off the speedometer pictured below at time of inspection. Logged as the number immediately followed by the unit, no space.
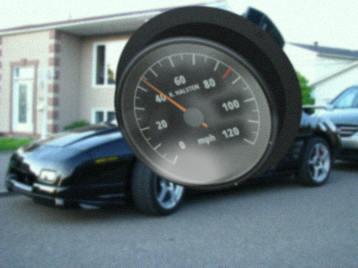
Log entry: 45mph
